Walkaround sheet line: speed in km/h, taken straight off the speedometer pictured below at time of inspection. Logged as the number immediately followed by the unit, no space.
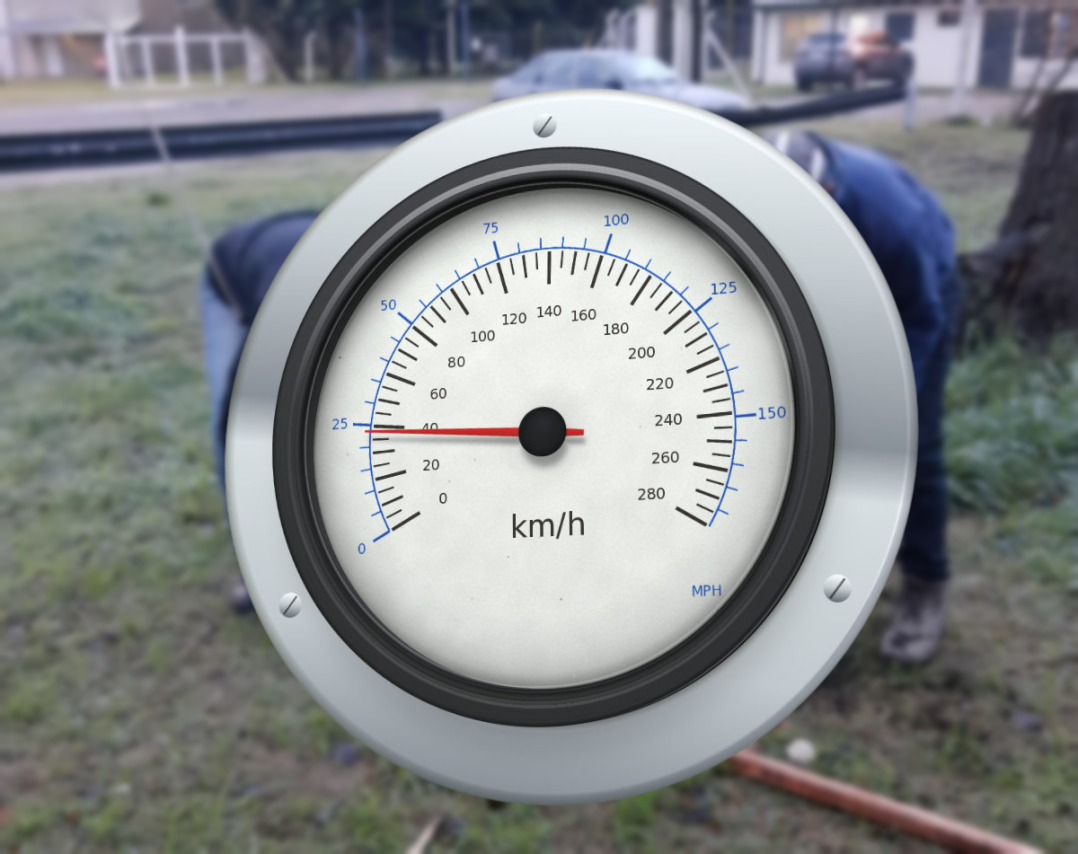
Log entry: 37.5km/h
